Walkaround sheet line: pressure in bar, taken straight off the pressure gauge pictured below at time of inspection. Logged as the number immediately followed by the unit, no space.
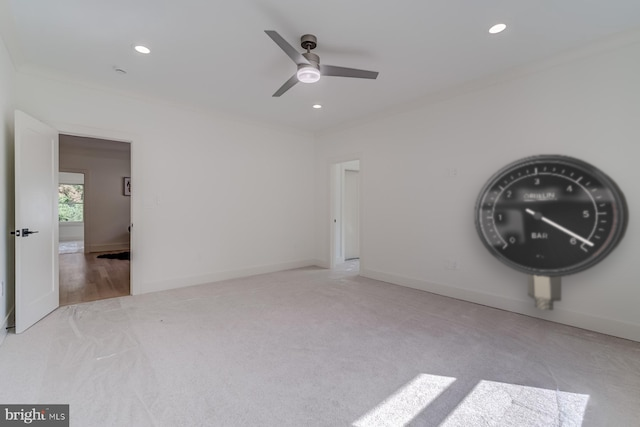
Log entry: 5.8bar
